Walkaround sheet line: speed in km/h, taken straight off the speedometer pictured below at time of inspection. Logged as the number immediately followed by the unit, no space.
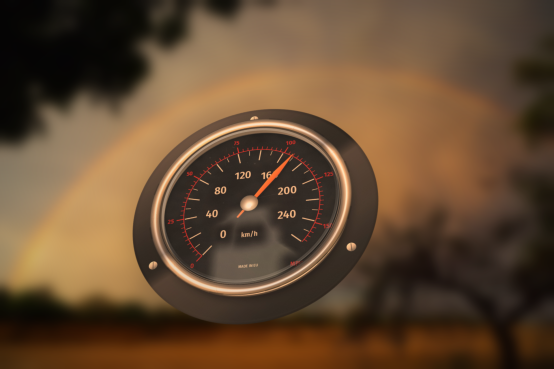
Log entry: 170km/h
